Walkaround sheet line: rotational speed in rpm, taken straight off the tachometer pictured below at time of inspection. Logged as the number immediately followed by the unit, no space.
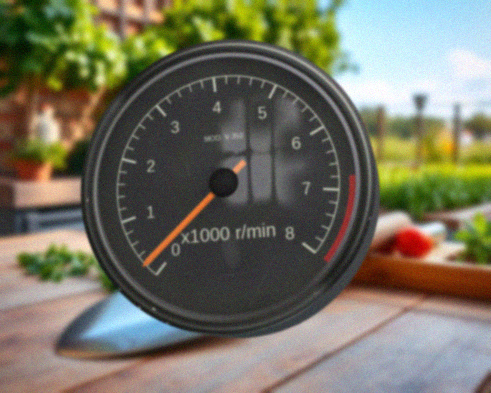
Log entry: 200rpm
